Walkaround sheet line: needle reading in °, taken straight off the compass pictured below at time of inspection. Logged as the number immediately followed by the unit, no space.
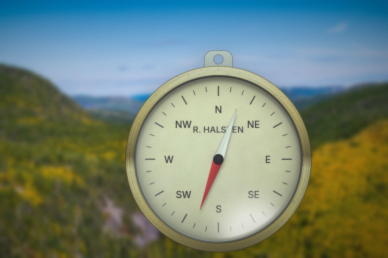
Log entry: 200°
